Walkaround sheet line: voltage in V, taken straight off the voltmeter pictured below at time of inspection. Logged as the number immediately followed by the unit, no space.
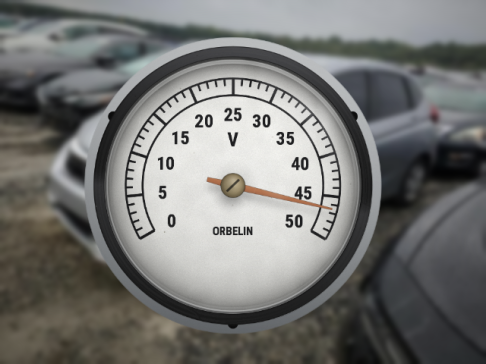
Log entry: 46.5V
